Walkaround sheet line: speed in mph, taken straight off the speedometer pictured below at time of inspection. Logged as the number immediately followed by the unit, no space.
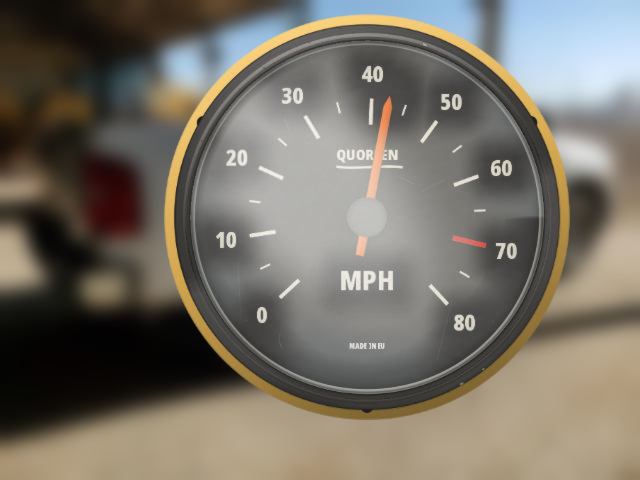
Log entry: 42.5mph
